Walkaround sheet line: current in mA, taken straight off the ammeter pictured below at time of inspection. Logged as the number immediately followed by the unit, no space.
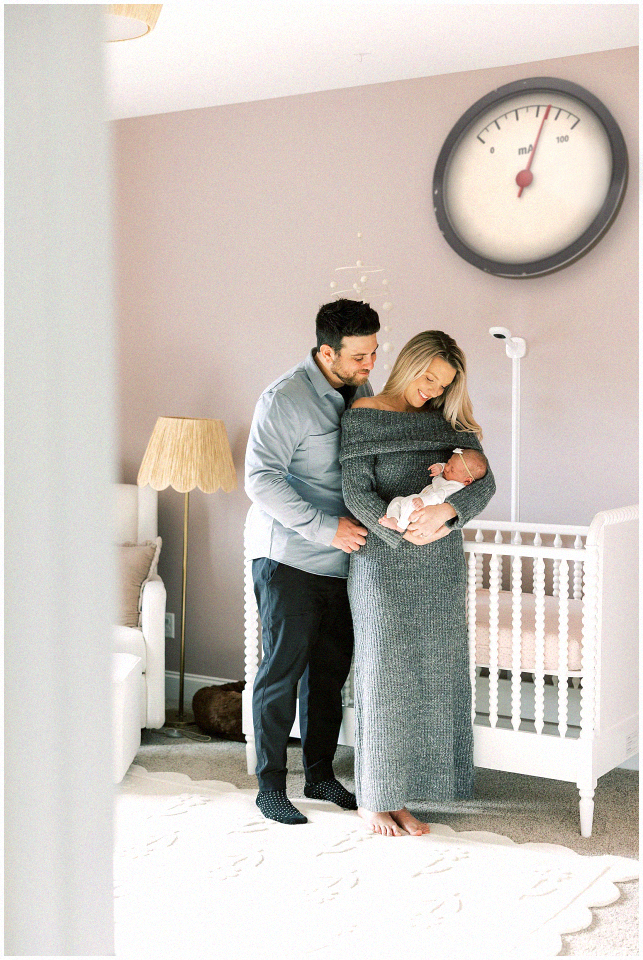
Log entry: 70mA
